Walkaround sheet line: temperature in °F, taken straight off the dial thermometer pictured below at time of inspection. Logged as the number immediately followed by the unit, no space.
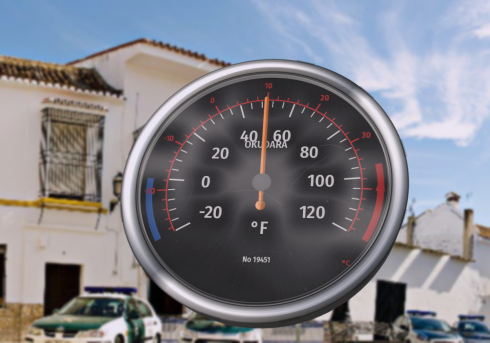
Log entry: 50°F
